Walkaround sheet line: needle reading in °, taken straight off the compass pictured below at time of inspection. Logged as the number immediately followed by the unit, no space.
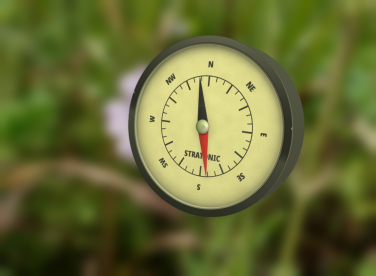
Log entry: 170°
